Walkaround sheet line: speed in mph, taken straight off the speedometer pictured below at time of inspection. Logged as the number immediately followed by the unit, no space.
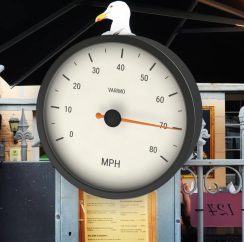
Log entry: 70mph
